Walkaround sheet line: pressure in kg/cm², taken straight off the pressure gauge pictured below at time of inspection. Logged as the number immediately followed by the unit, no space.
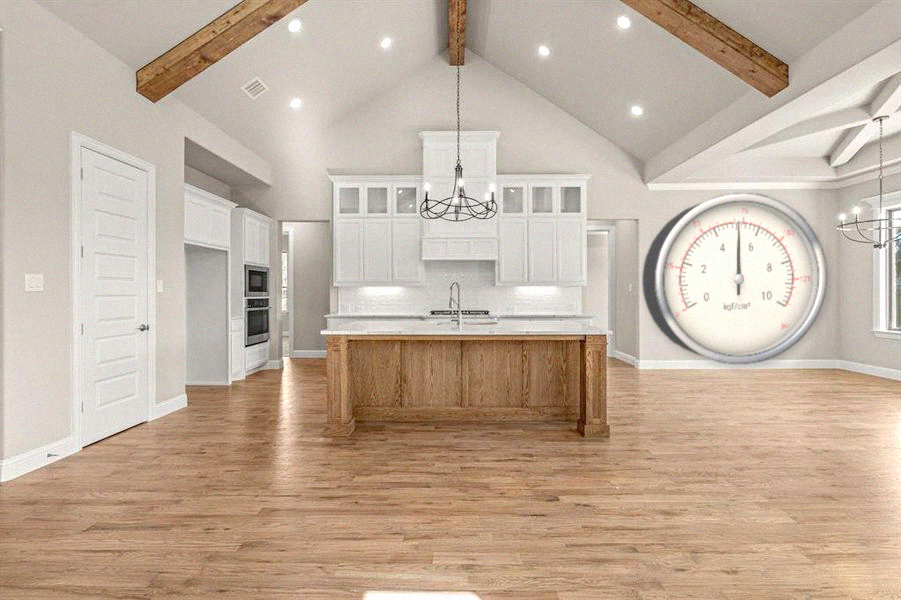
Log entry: 5kg/cm²
